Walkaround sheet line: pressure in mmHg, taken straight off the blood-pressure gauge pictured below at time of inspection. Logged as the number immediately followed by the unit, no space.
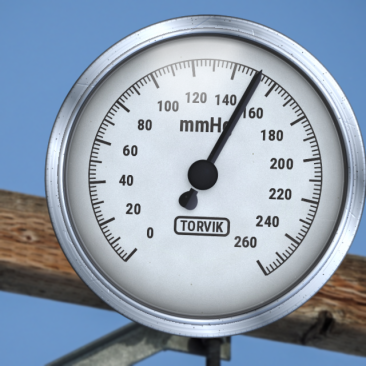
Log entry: 152mmHg
